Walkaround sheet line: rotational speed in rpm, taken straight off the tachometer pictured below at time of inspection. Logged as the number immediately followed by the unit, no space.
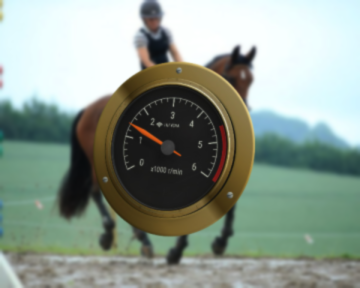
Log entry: 1400rpm
